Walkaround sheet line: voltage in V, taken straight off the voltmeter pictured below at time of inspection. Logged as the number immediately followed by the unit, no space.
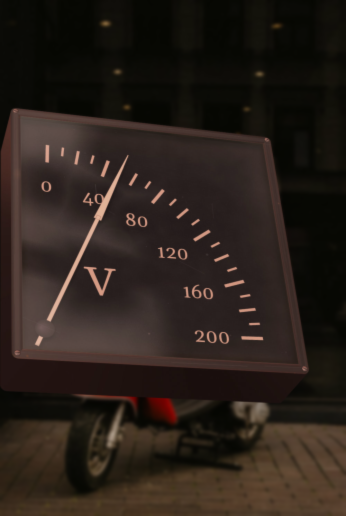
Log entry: 50V
